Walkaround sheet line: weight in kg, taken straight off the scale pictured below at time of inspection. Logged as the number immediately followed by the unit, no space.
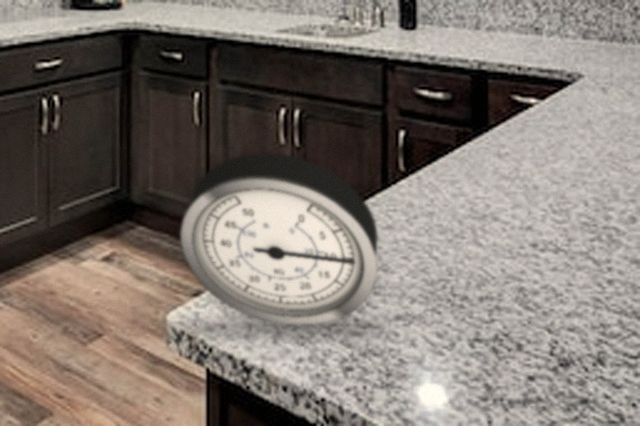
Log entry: 10kg
